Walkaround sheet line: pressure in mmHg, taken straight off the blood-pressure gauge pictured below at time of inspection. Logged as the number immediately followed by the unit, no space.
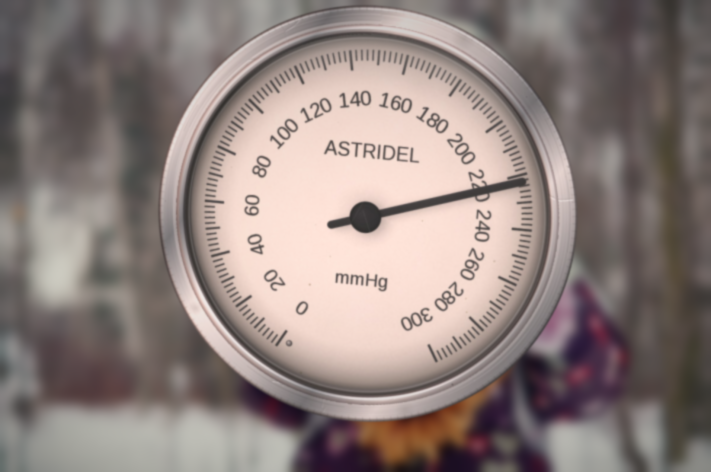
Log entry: 222mmHg
